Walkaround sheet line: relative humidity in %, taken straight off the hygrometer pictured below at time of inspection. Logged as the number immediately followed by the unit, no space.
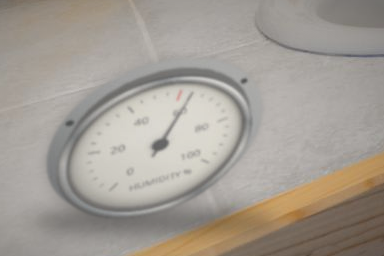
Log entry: 60%
